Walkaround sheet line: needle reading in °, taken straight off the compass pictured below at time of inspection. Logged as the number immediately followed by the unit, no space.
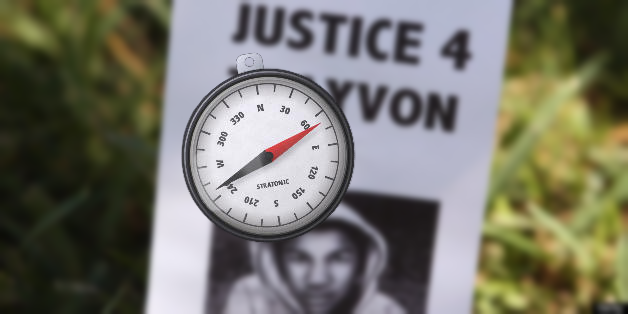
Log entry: 67.5°
